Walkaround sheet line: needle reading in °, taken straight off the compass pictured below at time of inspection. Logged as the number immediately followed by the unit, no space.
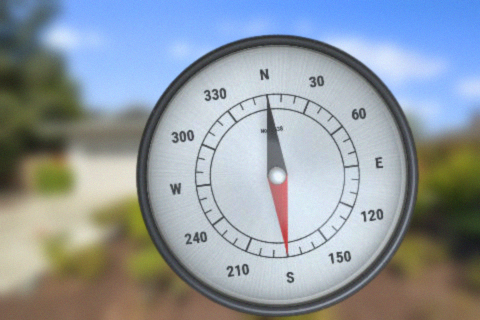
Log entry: 180°
